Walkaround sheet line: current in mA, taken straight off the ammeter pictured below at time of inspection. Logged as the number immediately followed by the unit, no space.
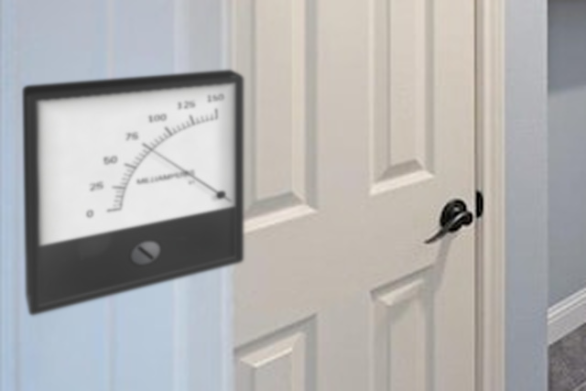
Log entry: 75mA
